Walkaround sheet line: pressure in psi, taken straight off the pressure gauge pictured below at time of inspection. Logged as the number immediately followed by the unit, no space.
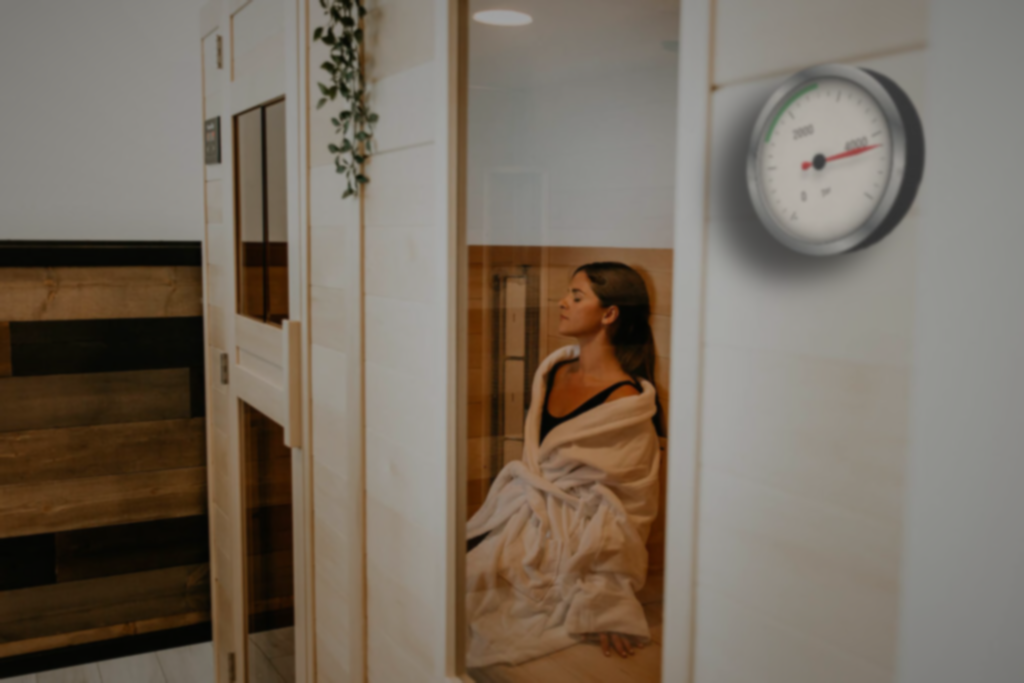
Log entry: 4200psi
